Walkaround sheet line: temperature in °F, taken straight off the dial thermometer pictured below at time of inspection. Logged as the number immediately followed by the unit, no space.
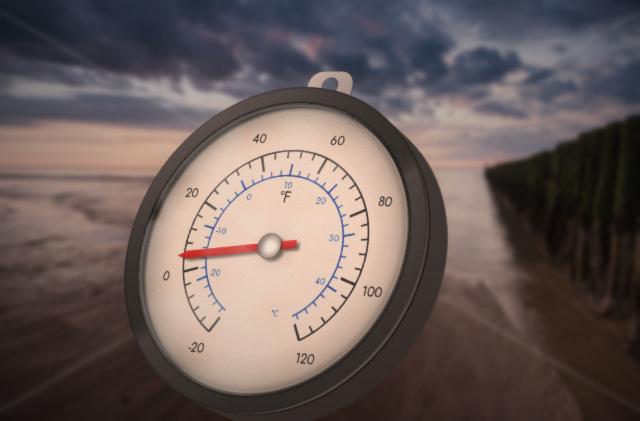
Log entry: 4°F
